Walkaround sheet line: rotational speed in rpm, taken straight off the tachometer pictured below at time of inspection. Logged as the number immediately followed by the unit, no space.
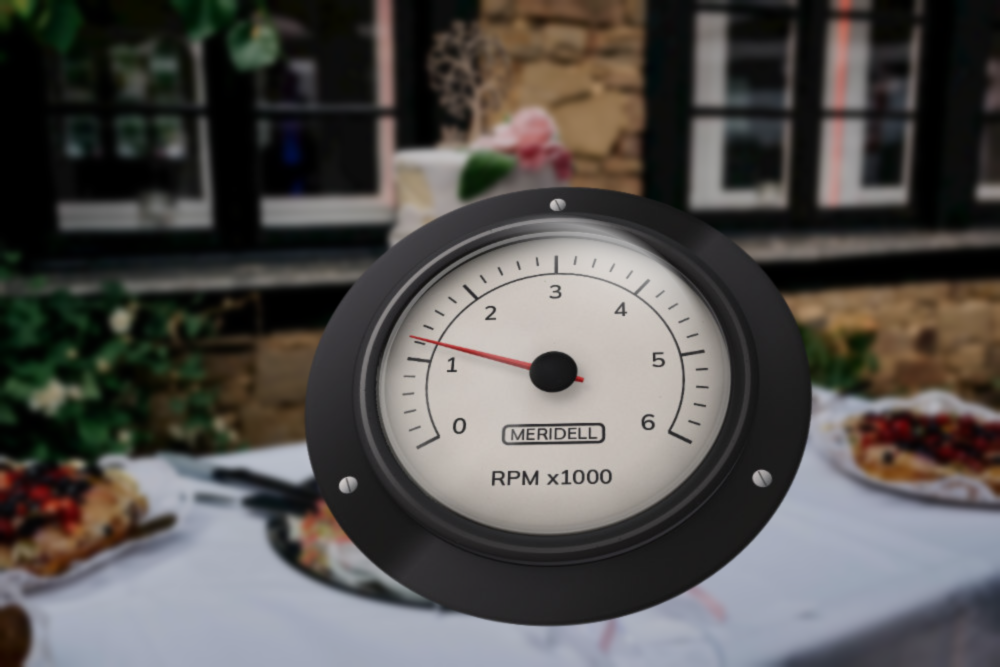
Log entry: 1200rpm
